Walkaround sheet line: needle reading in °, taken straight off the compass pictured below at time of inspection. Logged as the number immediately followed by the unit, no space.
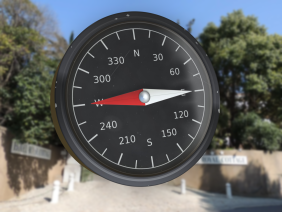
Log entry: 270°
